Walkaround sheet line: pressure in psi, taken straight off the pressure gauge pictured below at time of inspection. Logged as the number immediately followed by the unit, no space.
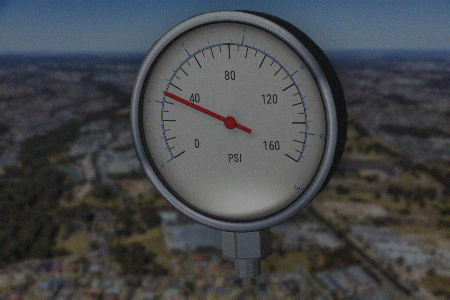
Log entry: 35psi
